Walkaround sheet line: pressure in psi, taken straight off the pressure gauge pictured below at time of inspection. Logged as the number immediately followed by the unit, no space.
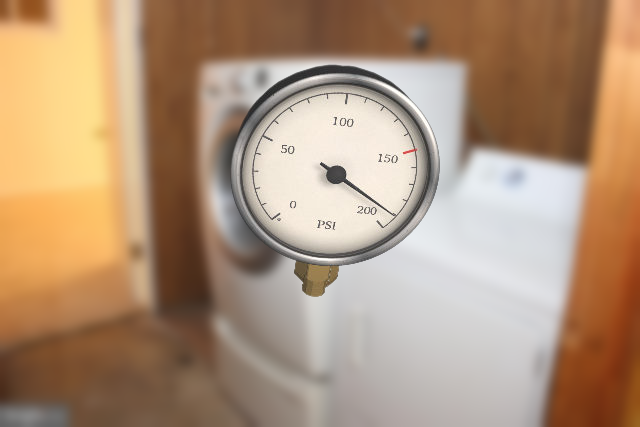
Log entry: 190psi
